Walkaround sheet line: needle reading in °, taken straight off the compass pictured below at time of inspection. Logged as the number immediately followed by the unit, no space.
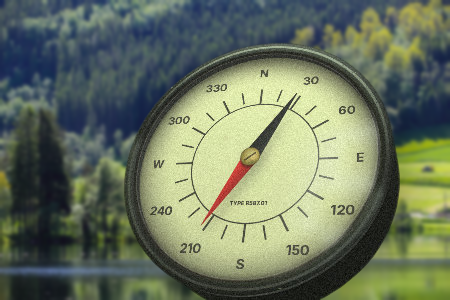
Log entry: 210°
